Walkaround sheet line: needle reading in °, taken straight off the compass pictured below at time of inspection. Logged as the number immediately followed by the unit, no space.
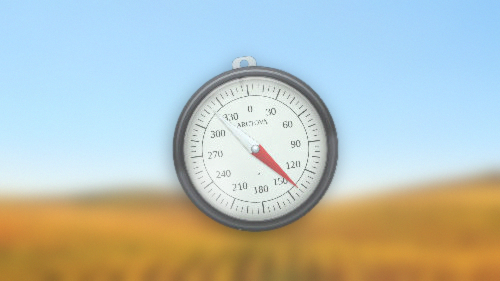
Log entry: 140°
